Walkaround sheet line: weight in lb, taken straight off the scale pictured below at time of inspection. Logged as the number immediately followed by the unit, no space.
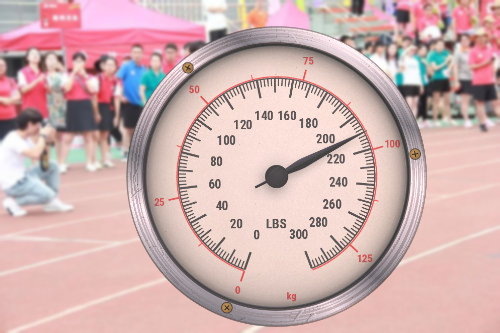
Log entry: 210lb
